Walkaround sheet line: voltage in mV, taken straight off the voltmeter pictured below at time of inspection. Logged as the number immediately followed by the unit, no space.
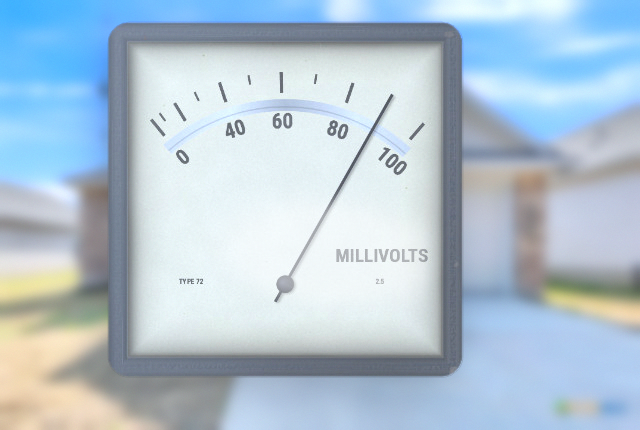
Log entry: 90mV
